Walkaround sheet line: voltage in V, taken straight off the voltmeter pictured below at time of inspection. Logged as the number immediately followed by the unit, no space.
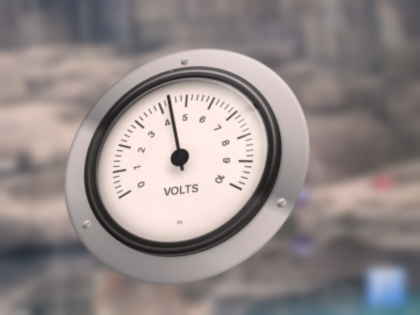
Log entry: 4.4V
